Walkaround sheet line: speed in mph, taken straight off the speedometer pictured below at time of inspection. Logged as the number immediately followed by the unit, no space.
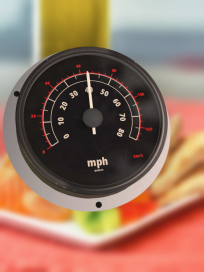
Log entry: 40mph
